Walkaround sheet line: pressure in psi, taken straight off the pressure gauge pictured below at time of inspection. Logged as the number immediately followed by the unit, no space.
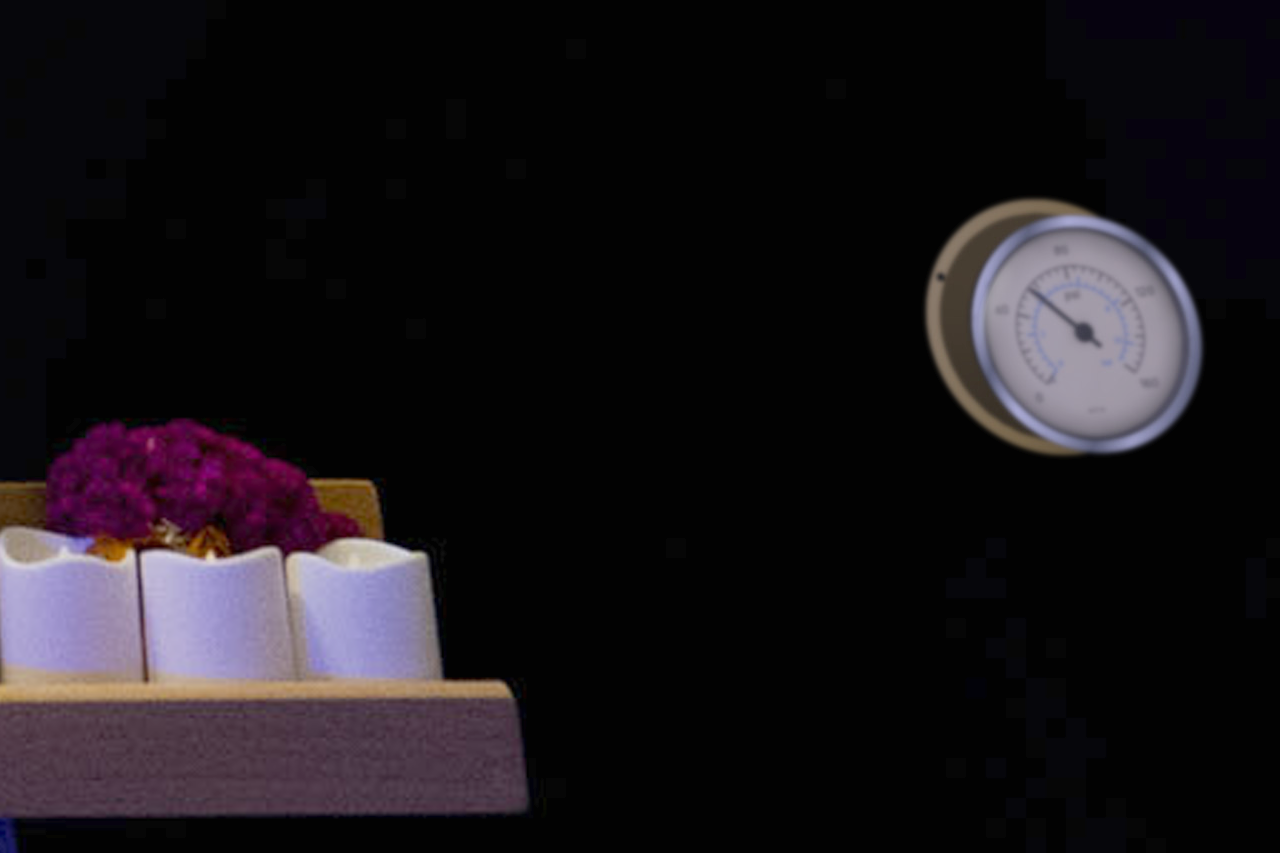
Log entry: 55psi
